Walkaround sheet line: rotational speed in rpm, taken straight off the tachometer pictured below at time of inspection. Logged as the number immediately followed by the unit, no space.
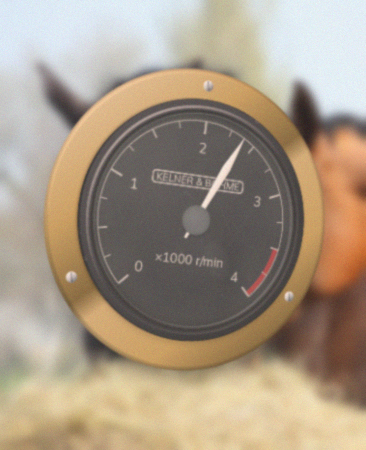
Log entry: 2375rpm
